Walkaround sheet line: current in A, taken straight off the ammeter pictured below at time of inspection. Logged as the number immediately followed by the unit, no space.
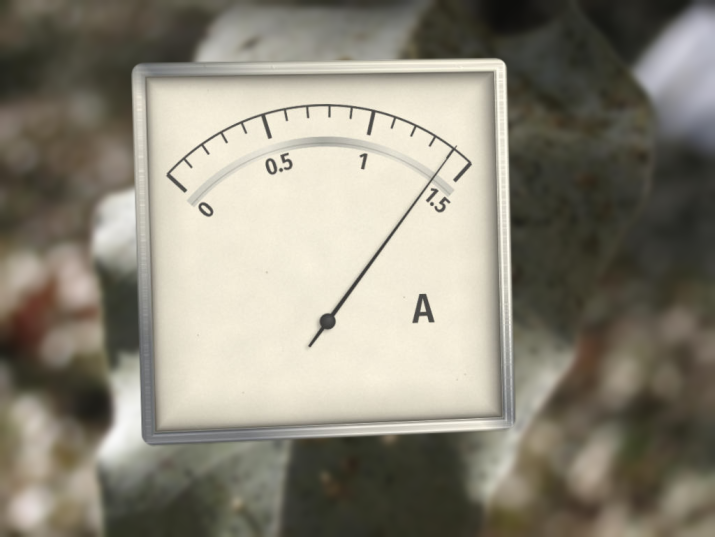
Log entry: 1.4A
